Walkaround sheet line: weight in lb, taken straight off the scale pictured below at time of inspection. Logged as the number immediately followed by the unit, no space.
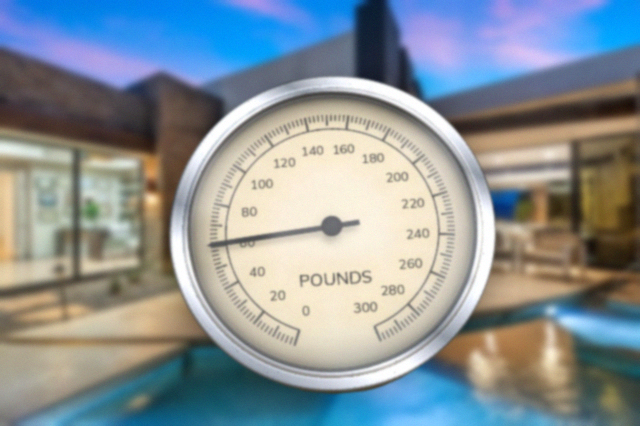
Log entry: 60lb
